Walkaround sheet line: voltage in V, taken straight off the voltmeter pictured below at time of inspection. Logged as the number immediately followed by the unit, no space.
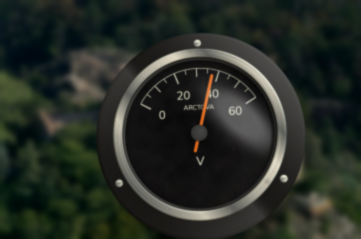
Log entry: 37.5V
